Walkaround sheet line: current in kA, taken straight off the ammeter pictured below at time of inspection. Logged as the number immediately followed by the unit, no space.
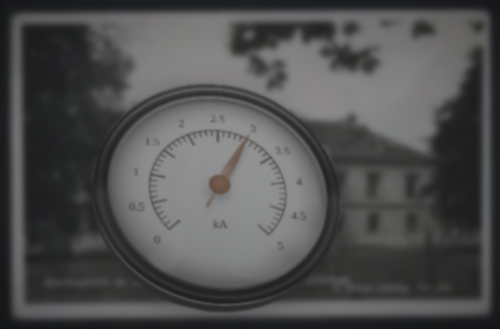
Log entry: 3kA
